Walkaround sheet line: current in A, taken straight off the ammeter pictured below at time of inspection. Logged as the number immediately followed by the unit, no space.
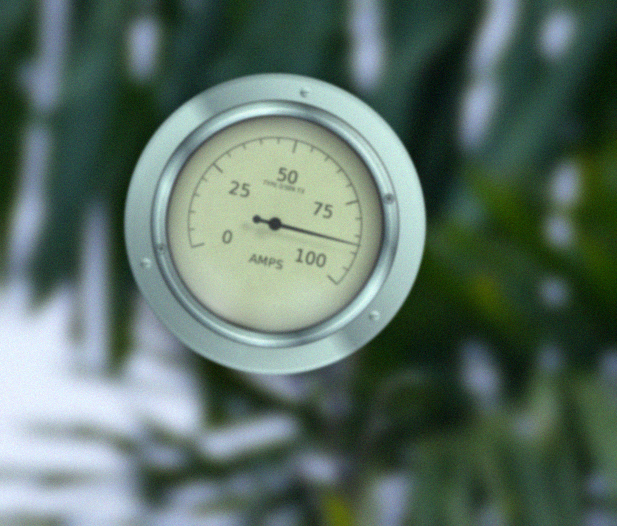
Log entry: 87.5A
